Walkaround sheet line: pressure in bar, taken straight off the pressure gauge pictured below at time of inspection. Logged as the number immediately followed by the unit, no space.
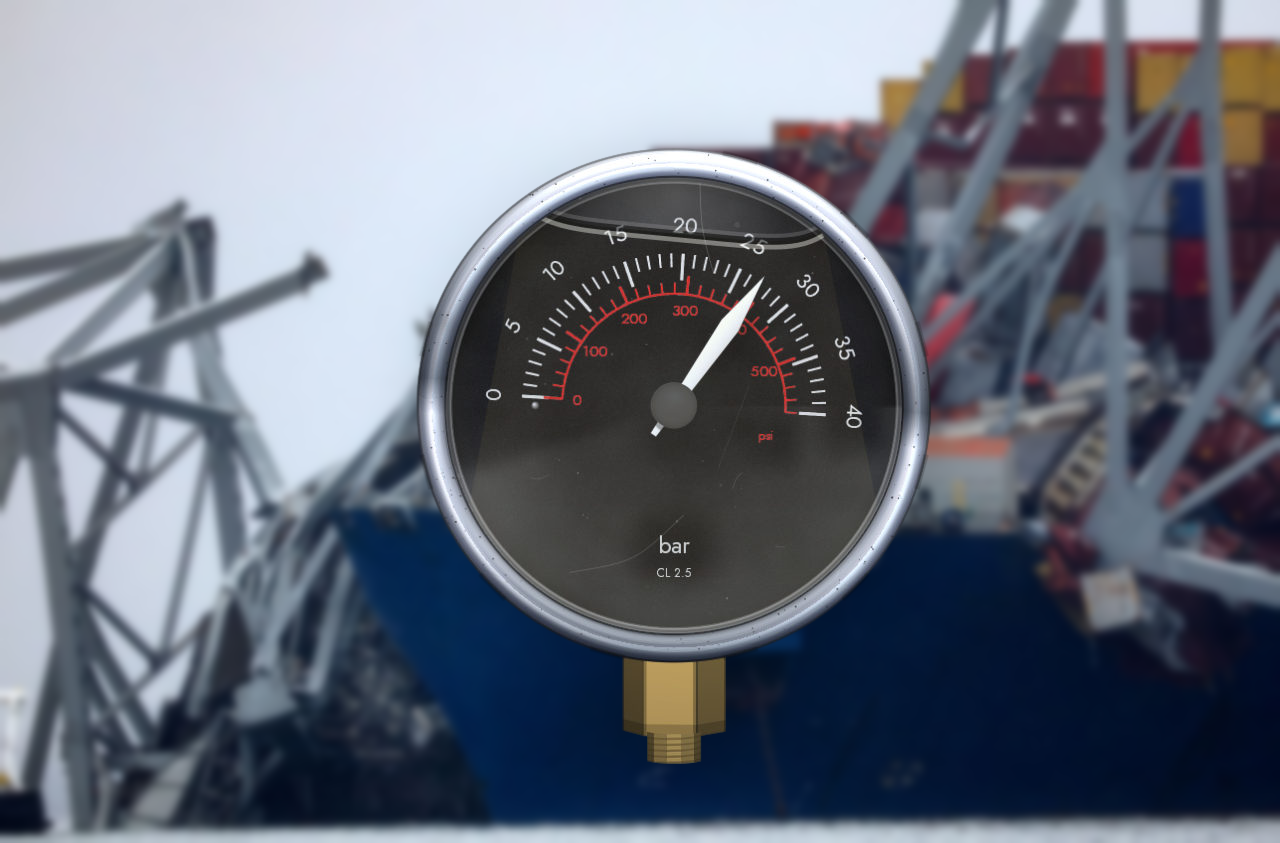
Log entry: 27bar
